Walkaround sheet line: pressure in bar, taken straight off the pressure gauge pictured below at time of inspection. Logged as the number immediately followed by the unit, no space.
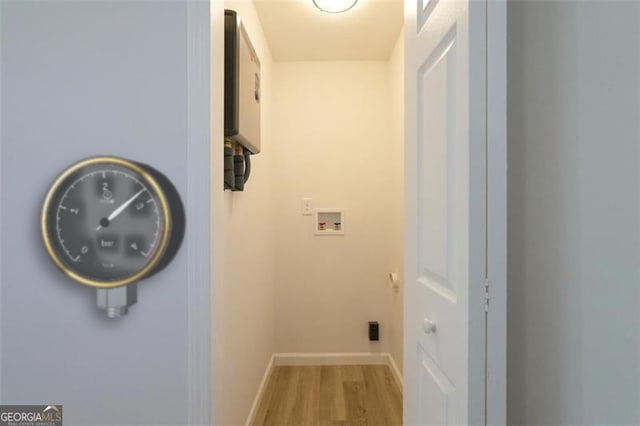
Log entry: 2.8bar
